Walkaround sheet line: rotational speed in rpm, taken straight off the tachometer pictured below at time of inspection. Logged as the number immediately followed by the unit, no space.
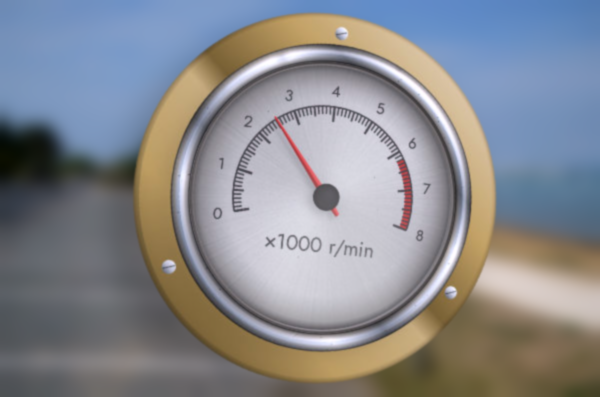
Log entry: 2500rpm
